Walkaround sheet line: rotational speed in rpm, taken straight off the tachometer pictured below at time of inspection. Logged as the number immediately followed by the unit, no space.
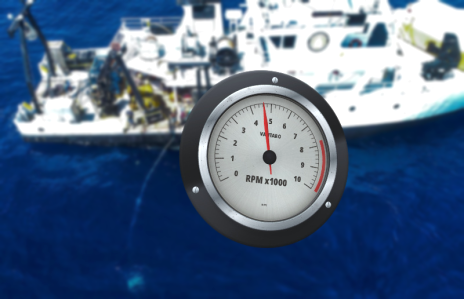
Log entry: 4600rpm
